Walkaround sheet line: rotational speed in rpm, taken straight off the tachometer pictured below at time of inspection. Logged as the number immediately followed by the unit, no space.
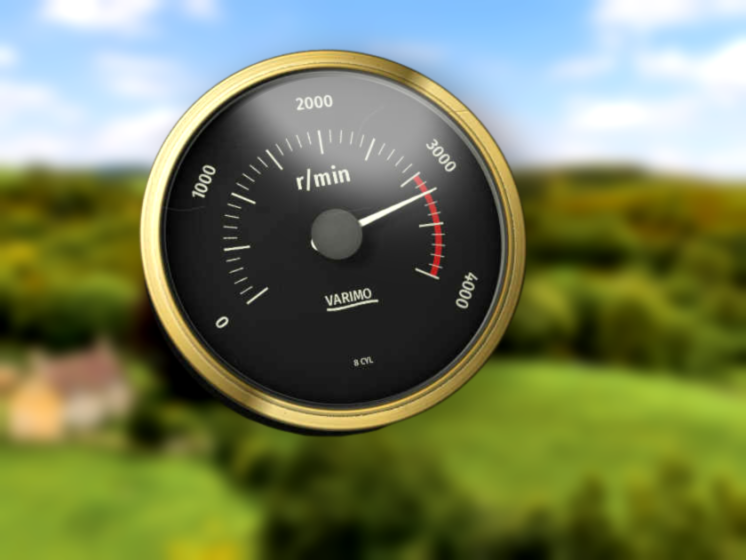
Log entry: 3200rpm
